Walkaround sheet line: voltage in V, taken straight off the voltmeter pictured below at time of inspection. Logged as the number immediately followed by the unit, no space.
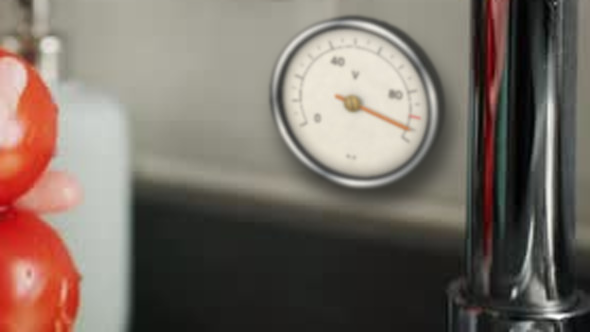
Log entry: 95V
